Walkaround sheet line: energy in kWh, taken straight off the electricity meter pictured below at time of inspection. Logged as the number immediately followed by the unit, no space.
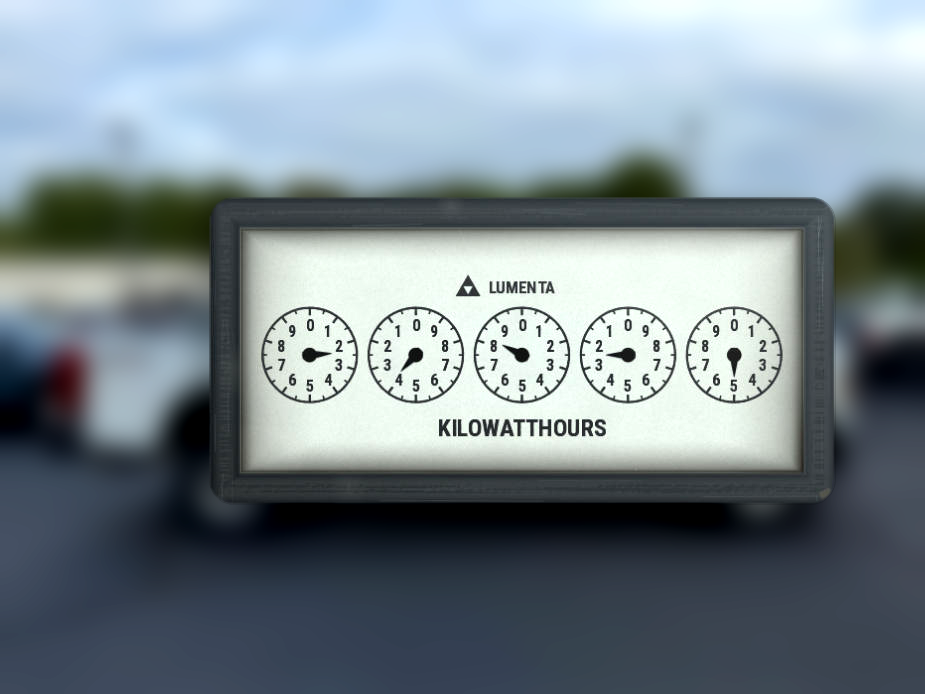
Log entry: 23825kWh
